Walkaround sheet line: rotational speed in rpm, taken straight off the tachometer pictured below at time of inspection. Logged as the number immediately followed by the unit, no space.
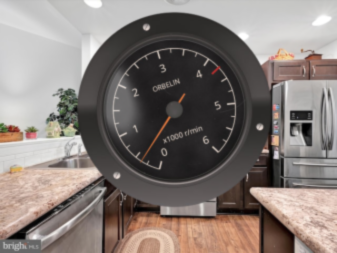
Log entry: 375rpm
